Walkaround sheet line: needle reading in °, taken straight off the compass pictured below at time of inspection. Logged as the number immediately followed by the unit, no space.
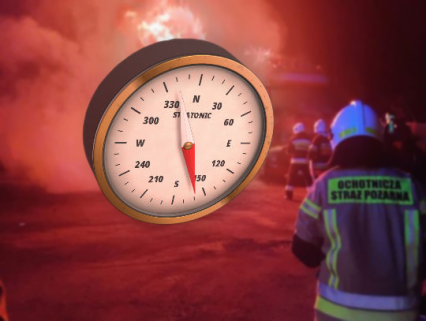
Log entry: 160°
